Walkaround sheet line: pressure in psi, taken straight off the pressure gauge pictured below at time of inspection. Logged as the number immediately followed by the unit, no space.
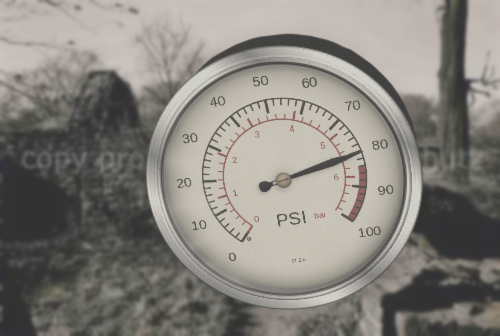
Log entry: 80psi
